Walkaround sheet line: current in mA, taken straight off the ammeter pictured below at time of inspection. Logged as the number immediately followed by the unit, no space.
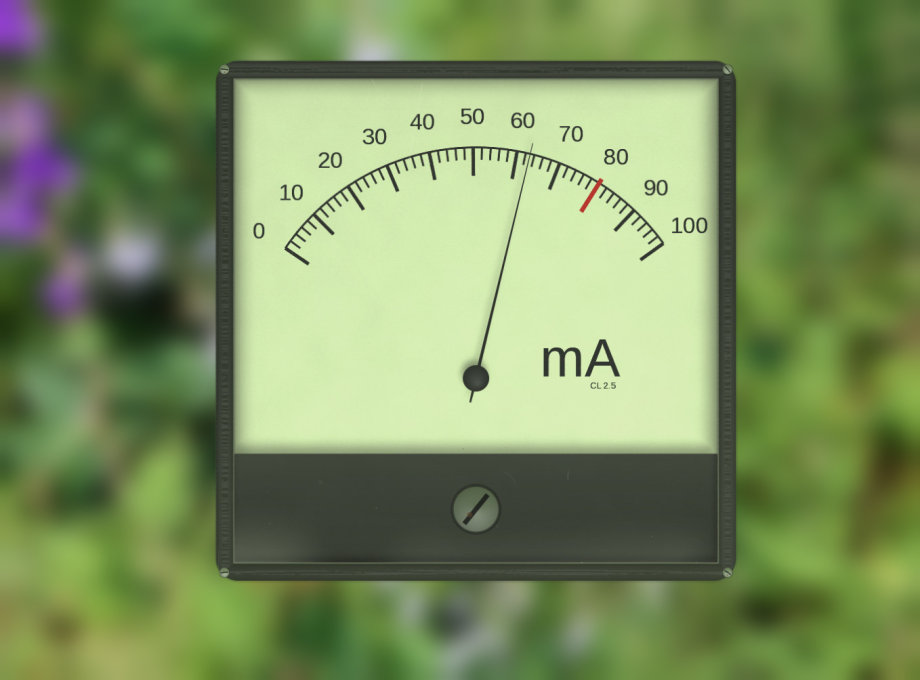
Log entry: 63mA
